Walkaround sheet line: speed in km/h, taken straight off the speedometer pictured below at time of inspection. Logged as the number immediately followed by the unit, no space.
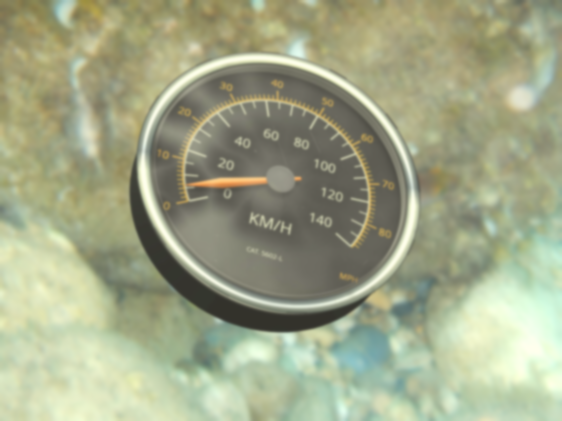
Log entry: 5km/h
